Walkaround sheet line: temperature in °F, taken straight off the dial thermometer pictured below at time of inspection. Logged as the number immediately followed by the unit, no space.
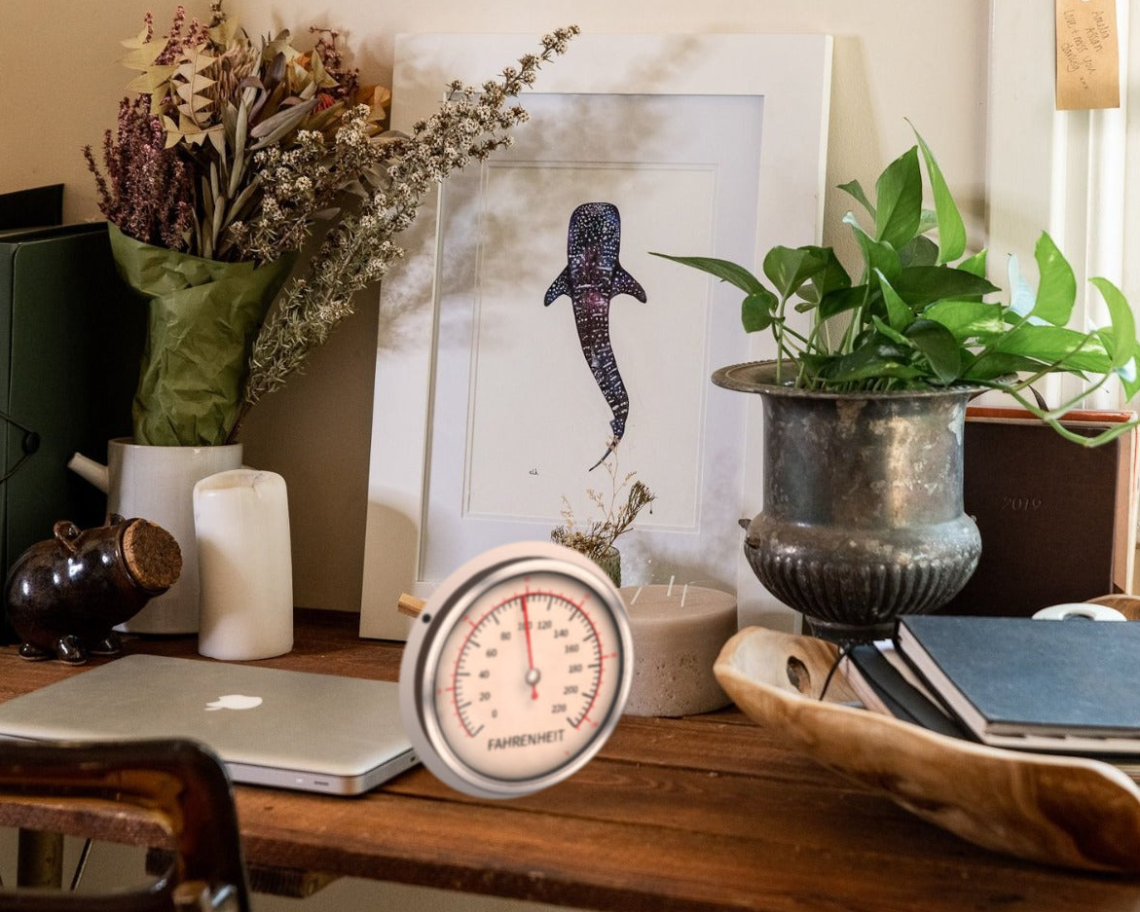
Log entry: 100°F
